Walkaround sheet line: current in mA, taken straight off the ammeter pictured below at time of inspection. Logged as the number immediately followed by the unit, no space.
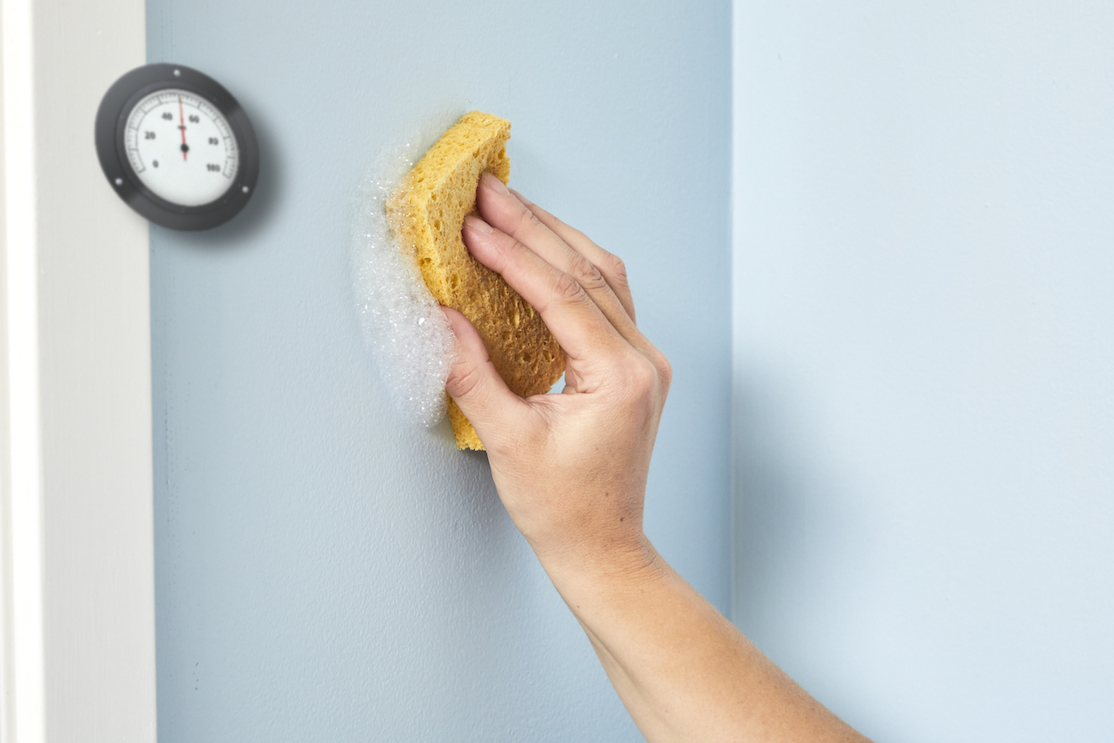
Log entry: 50mA
